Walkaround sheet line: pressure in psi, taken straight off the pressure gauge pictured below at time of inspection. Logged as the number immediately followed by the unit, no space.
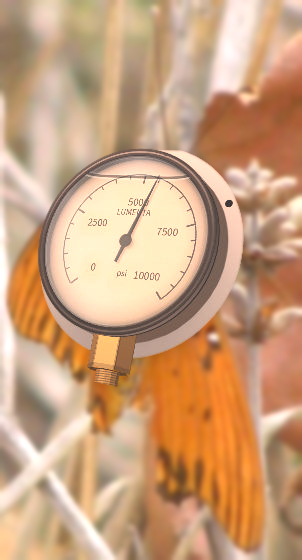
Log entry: 5500psi
